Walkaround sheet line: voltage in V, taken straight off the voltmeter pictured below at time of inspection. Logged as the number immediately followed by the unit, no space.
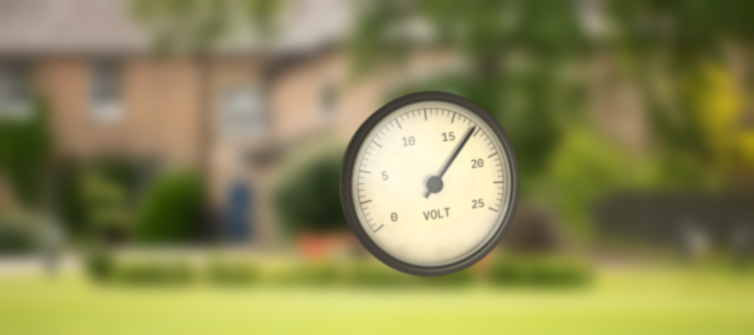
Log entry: 17V
